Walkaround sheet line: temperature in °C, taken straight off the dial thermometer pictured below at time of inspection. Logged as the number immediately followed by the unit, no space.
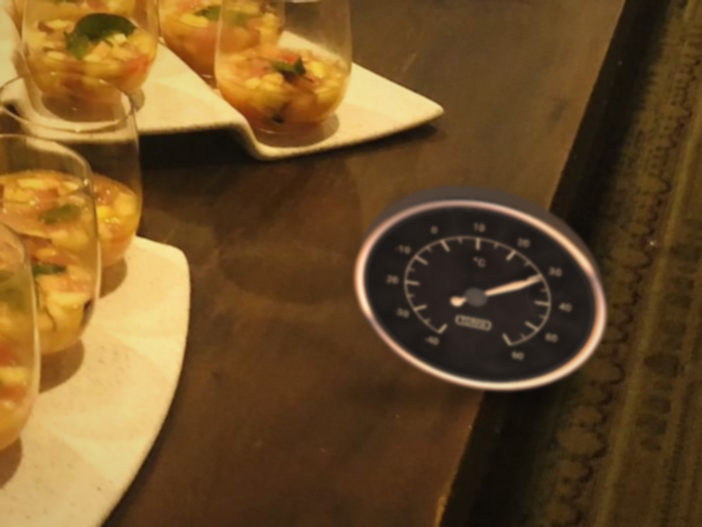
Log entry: 30°C
